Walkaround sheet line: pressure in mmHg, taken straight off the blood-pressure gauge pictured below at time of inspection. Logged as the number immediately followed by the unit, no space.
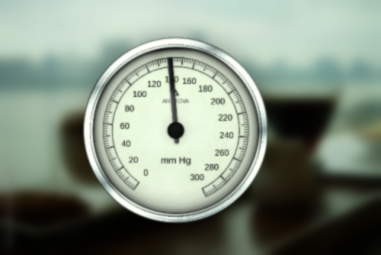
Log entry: 140mmHg
